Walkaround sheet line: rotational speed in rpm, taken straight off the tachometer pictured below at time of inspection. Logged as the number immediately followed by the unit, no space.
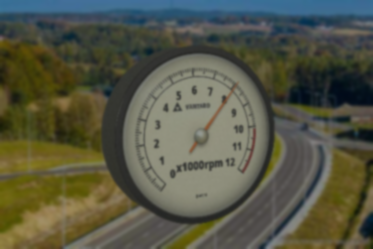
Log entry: 8000rpm
